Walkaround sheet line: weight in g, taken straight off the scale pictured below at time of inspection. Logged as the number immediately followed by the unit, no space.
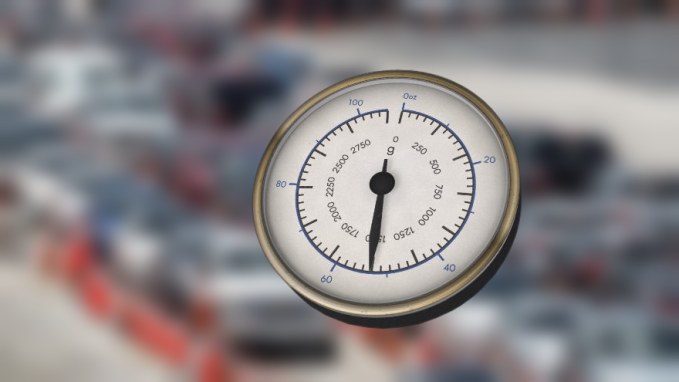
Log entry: 1500g
